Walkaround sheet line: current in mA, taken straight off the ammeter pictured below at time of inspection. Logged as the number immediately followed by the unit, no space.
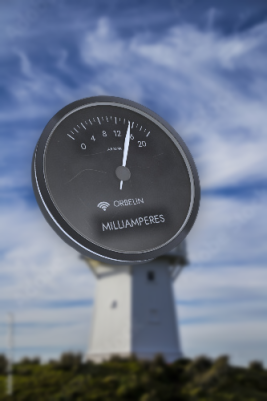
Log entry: 15mA
